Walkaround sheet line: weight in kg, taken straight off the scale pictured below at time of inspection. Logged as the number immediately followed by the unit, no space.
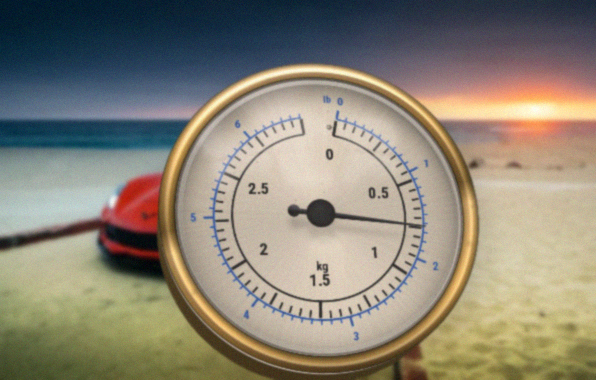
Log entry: 0.75kg
